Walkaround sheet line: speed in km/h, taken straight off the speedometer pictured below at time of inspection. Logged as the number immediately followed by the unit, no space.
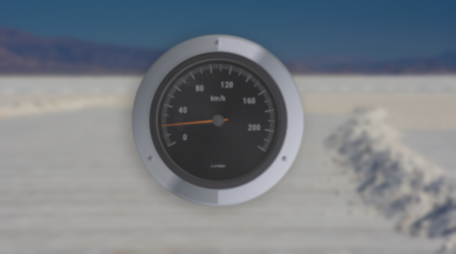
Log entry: 20km/h
